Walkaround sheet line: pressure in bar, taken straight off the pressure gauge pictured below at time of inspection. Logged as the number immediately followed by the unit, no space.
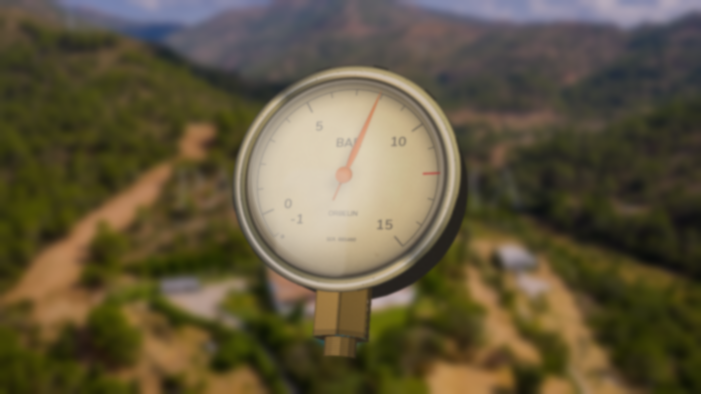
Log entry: 8bar
